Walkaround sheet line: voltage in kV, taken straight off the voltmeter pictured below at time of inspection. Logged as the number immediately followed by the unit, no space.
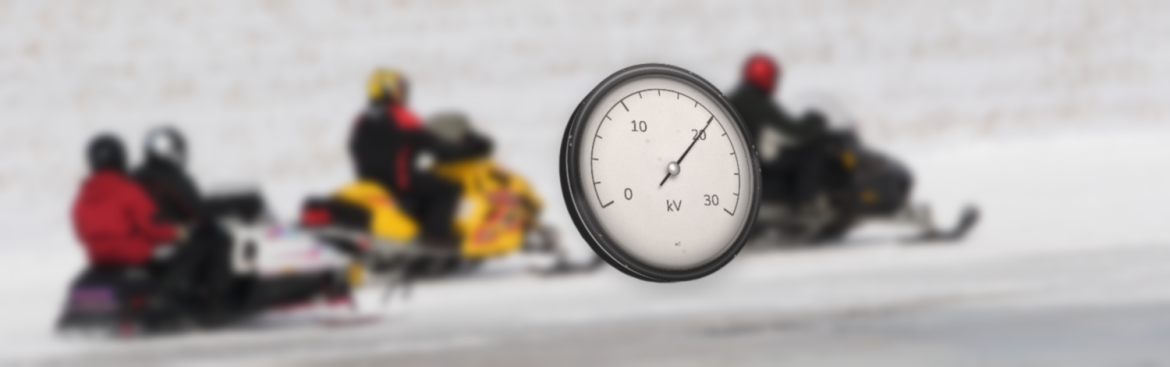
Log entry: 20kV
